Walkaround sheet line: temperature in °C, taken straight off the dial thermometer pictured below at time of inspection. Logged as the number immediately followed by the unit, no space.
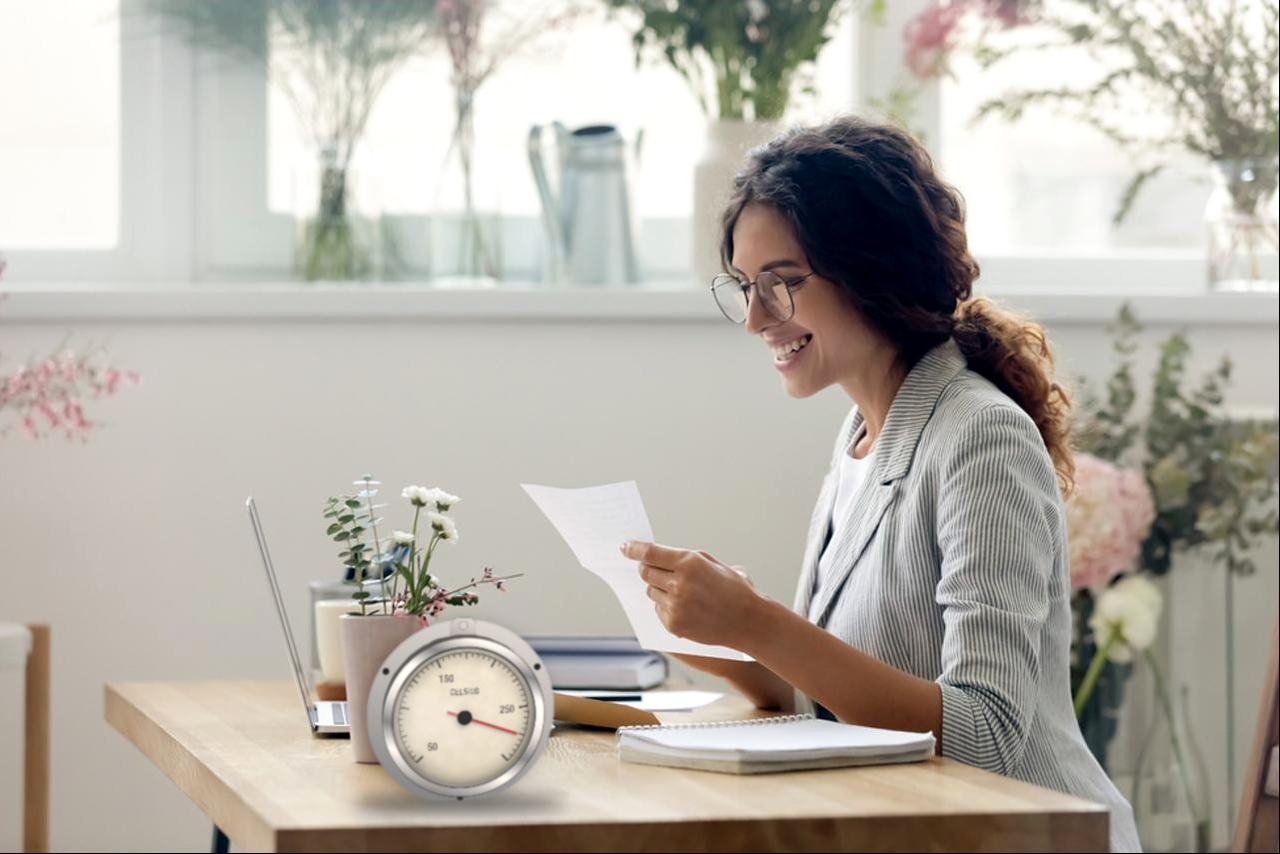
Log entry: 275°C
